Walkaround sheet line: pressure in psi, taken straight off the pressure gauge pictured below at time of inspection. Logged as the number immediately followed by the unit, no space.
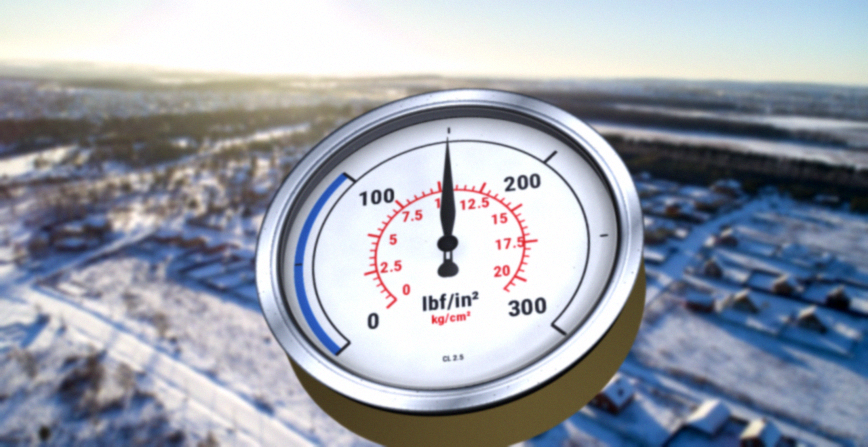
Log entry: 150psi
